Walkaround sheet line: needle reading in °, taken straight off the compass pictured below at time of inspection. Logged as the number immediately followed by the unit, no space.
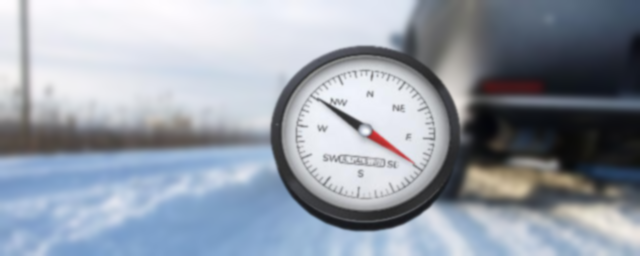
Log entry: 120°
